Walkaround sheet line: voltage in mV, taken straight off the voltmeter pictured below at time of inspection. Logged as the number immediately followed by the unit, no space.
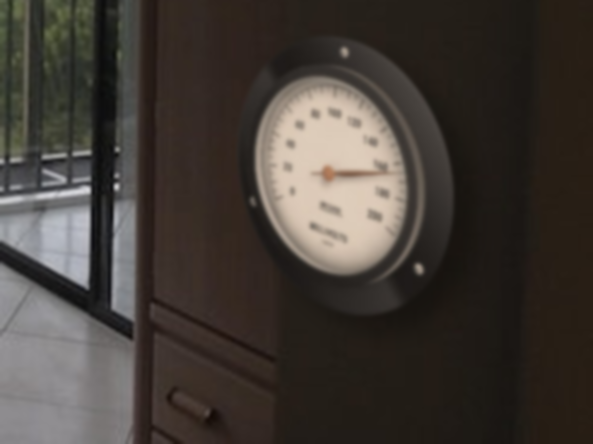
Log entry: 165mV
